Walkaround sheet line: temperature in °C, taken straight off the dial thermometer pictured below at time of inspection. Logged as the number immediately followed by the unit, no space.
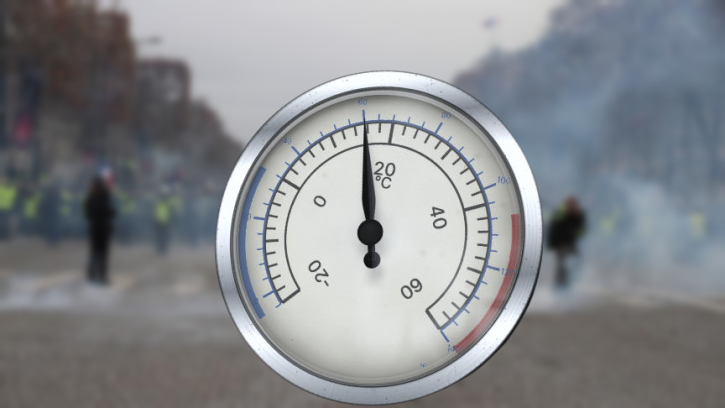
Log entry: 16°C
